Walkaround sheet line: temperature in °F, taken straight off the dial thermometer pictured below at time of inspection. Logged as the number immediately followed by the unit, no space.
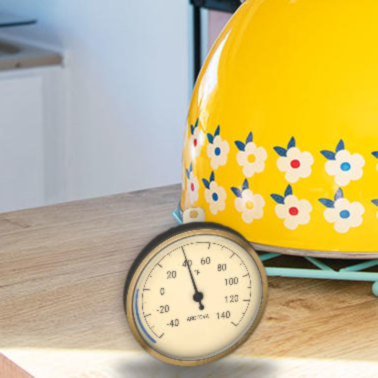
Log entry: 40°F
